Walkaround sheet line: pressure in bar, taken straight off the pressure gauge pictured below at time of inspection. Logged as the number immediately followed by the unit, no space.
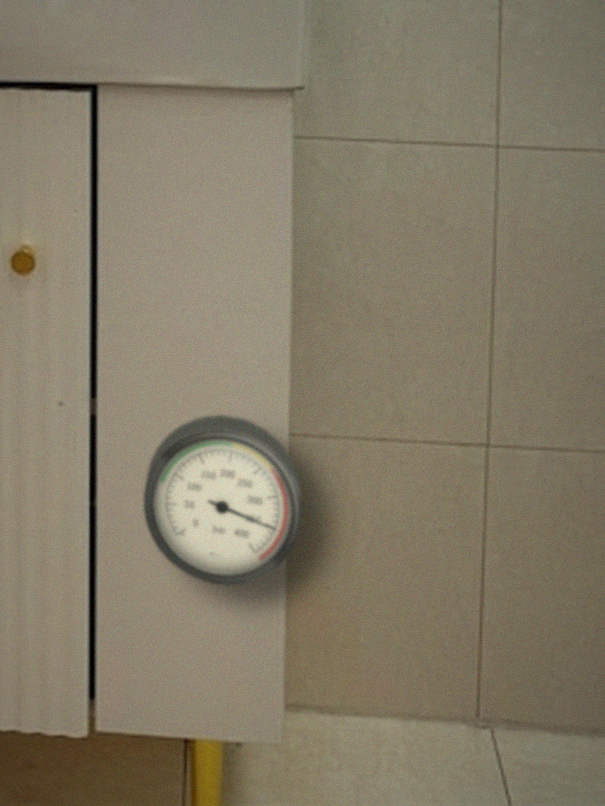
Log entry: 350bar
